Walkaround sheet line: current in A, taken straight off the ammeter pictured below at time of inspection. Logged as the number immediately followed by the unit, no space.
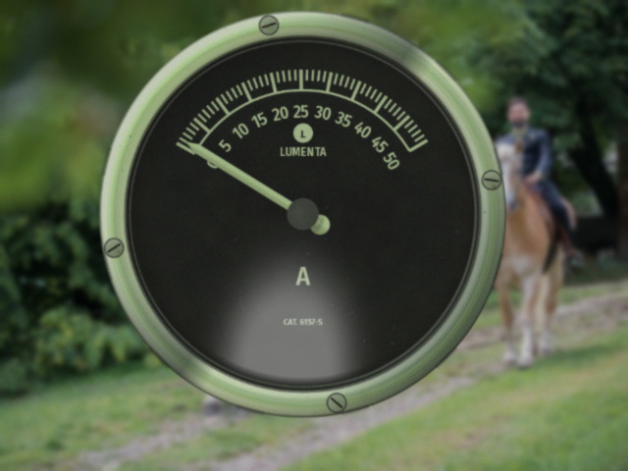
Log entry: 1A
